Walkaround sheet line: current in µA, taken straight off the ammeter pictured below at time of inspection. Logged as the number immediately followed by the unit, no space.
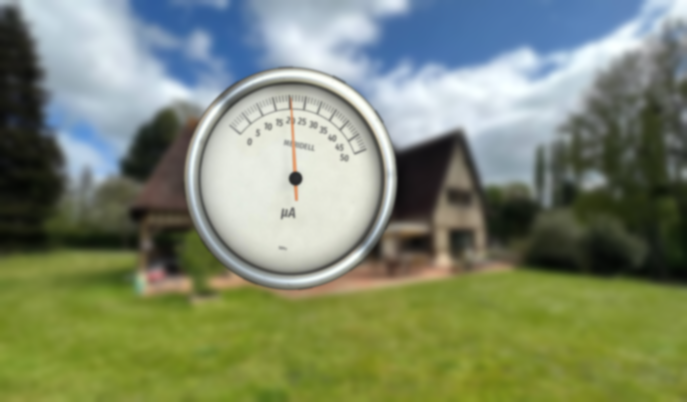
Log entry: 20µA
